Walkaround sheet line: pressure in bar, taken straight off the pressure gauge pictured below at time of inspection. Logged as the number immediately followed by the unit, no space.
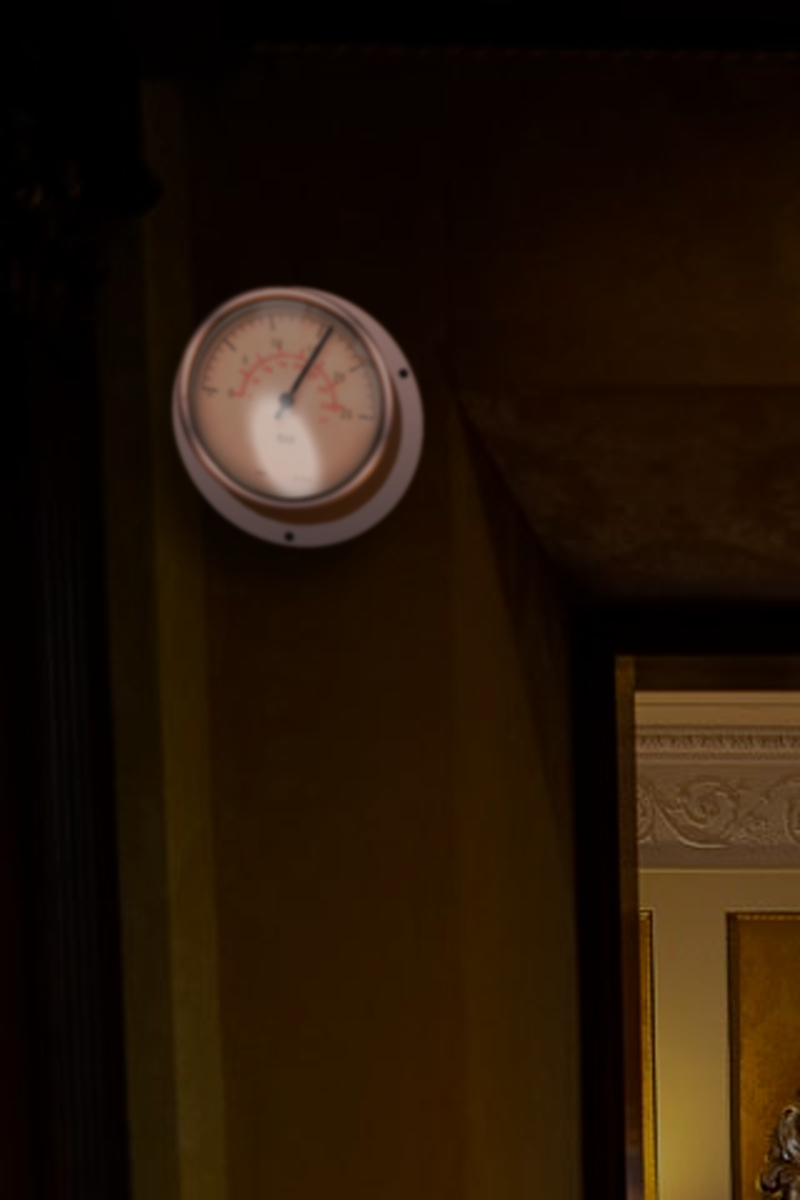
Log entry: 16bar
